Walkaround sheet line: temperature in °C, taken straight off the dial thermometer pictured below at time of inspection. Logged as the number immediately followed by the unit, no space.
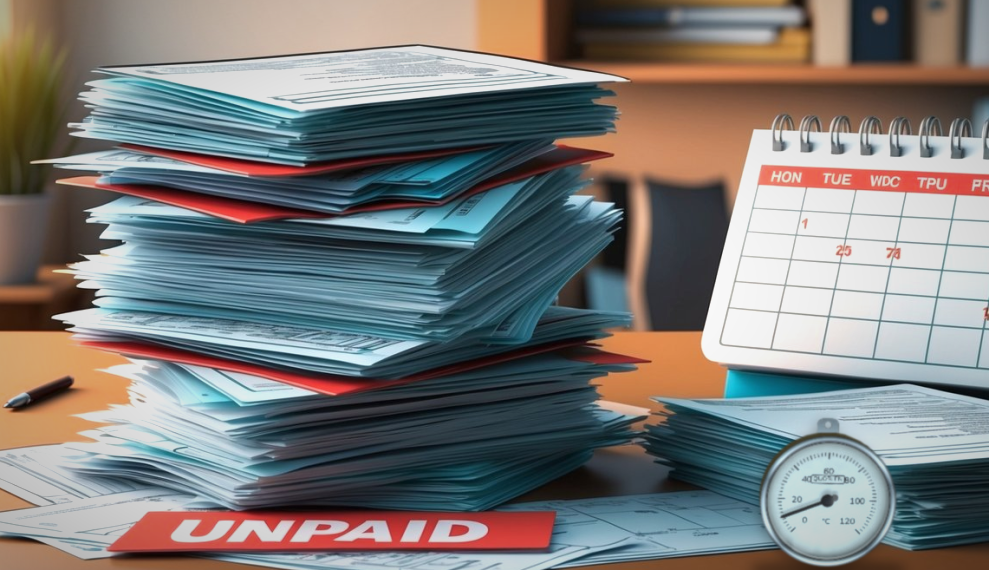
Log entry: 10°C
